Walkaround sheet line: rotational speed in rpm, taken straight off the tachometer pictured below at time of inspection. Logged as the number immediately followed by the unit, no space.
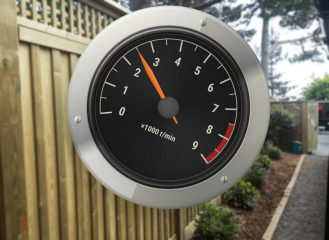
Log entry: 2500rpm
